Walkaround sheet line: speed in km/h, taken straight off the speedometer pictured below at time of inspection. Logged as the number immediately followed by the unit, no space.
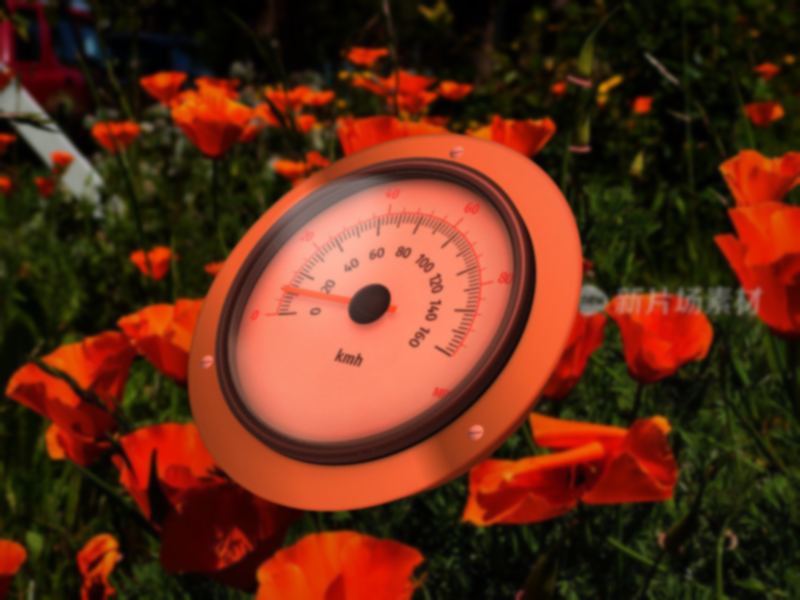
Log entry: 10km/h
